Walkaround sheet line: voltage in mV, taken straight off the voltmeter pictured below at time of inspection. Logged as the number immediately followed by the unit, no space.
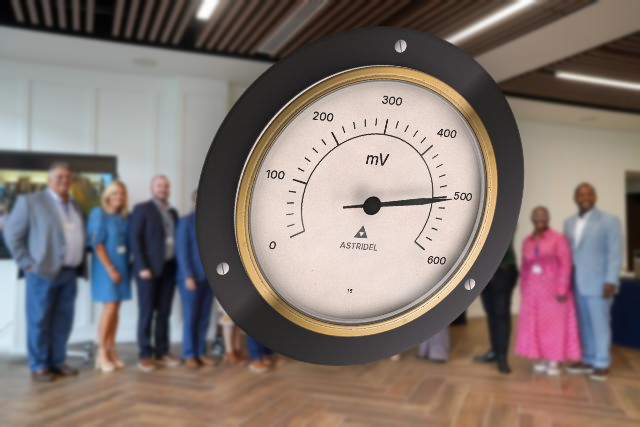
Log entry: 500mV
